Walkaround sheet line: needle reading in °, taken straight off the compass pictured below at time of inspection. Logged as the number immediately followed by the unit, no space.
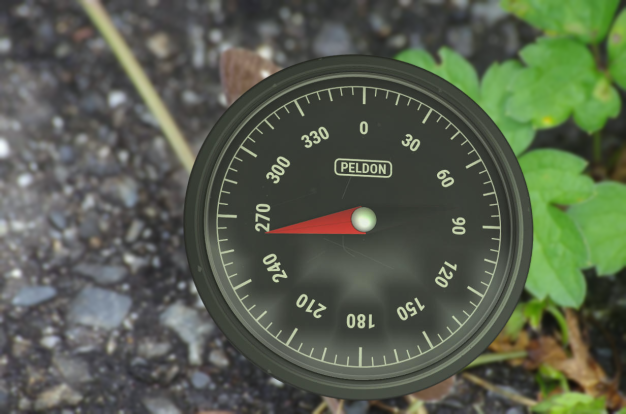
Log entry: 260°
